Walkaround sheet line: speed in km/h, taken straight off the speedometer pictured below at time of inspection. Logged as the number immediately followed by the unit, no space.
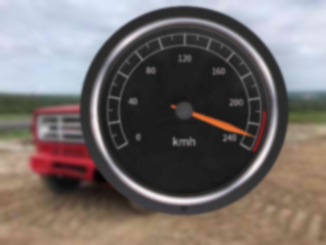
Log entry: 230km/h
